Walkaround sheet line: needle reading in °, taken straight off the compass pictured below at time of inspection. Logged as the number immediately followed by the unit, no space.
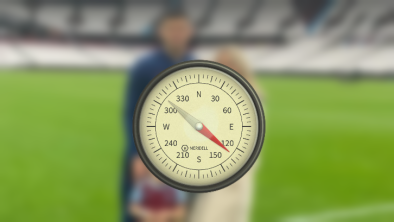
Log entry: 130°
